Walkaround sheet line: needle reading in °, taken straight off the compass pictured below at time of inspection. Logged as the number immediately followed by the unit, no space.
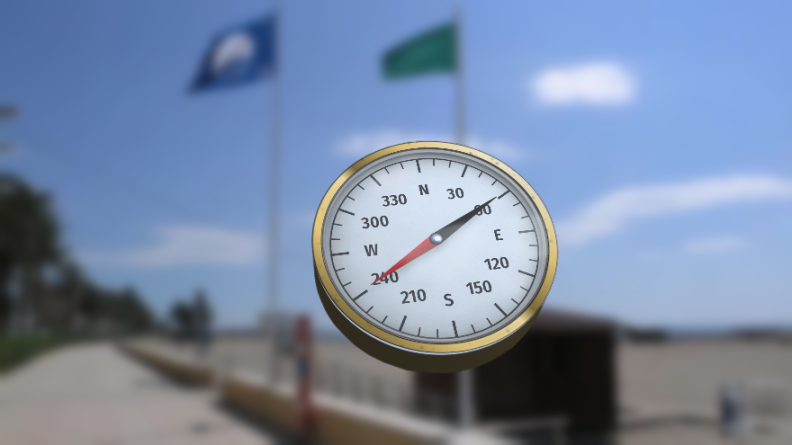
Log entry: 240°
